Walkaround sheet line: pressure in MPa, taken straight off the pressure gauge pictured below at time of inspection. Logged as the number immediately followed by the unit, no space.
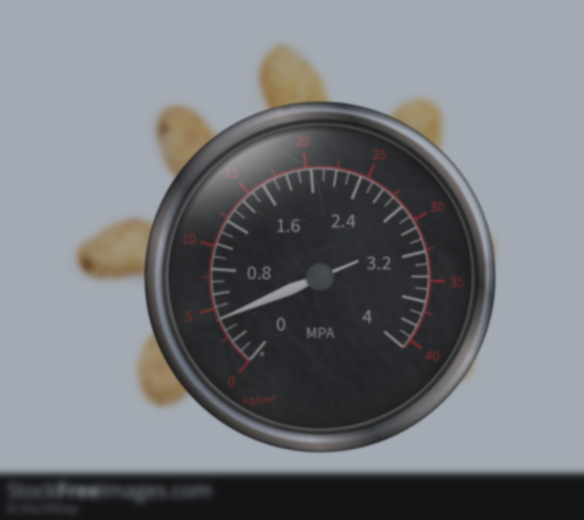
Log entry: 0.4MPa
